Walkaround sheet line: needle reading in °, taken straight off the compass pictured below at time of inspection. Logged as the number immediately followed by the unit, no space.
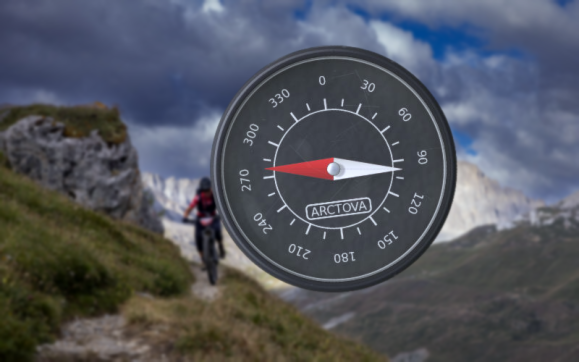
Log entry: 277.5°
